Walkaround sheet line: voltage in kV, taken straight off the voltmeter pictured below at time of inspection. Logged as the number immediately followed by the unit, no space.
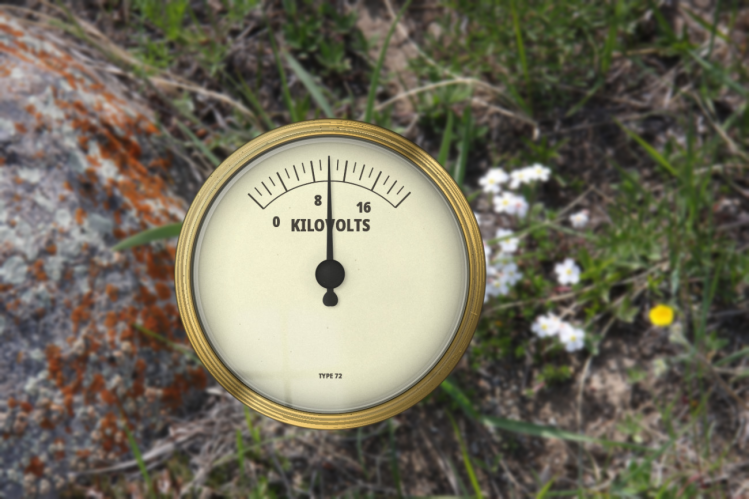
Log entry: 10kV
